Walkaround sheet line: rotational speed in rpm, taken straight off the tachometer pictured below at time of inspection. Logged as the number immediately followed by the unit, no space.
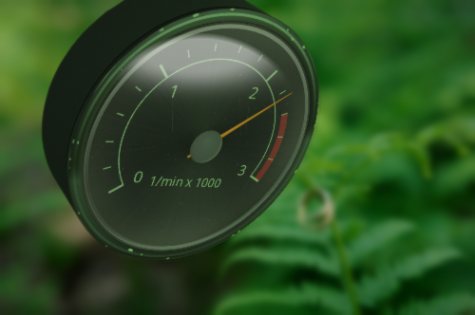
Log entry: 2200rpm
